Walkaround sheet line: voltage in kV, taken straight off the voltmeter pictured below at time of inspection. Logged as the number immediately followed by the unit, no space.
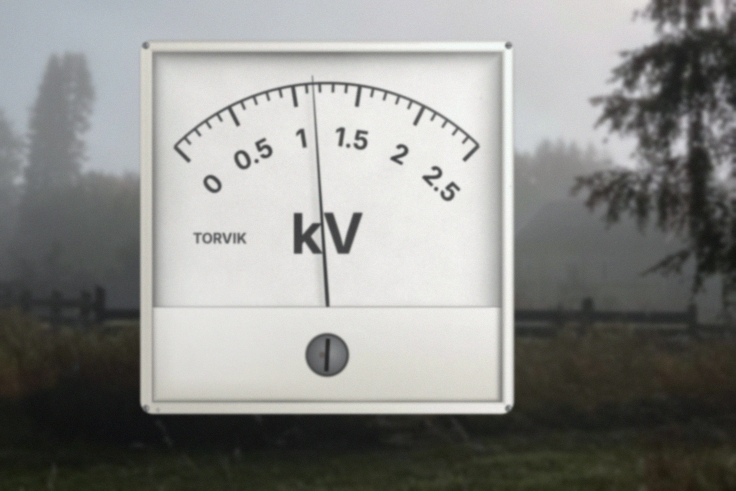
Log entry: 1.15kV
